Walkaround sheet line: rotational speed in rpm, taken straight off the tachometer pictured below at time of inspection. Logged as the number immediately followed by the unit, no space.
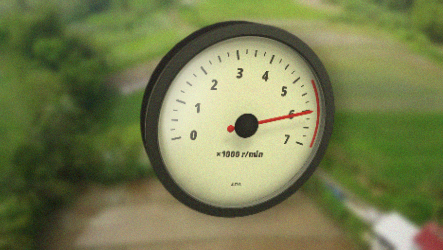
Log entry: 6000rpm
